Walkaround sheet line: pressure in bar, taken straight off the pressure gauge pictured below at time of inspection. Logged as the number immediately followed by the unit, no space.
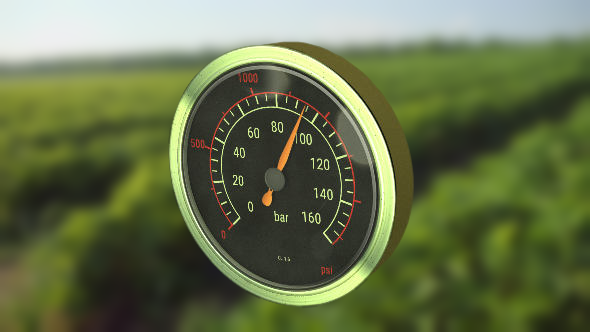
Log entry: 95bar
